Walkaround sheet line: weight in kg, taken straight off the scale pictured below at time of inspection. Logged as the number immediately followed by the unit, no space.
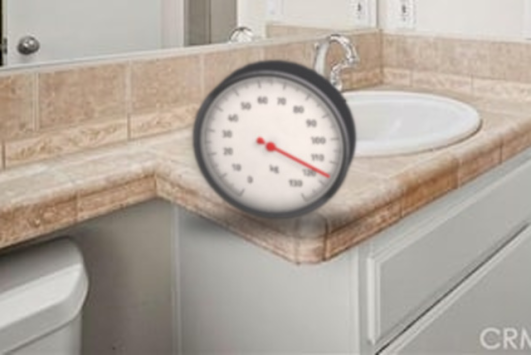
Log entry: 115kg
